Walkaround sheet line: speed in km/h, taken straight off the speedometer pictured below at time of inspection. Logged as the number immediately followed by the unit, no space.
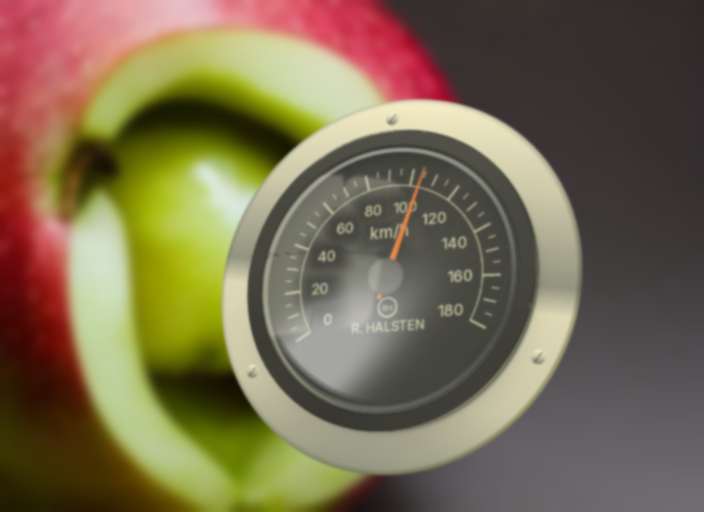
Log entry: 105km/h
